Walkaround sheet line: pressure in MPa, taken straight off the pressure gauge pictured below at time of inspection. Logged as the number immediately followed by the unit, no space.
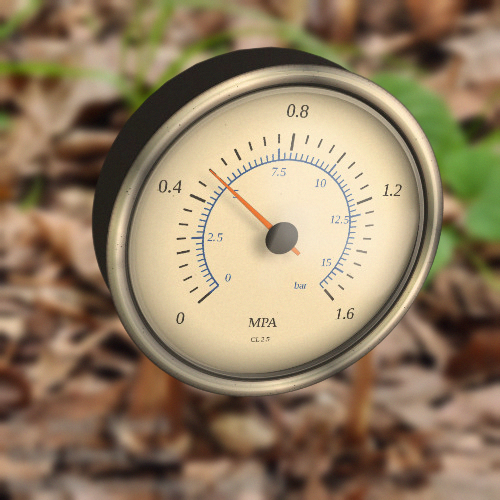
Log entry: 0.5MPa
